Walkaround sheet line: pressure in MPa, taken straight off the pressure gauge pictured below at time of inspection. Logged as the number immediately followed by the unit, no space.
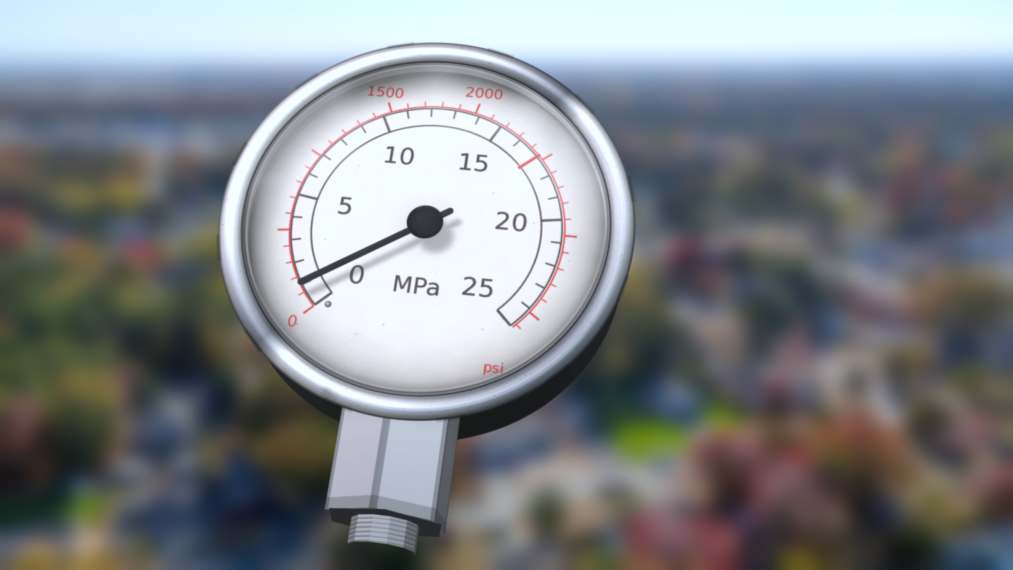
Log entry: 1MPa
